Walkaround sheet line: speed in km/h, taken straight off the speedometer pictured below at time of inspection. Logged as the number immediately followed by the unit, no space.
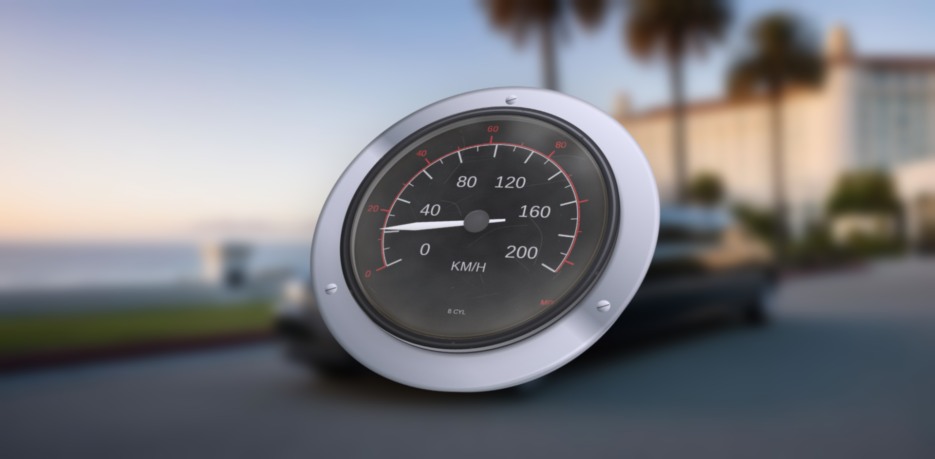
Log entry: 20km/h
